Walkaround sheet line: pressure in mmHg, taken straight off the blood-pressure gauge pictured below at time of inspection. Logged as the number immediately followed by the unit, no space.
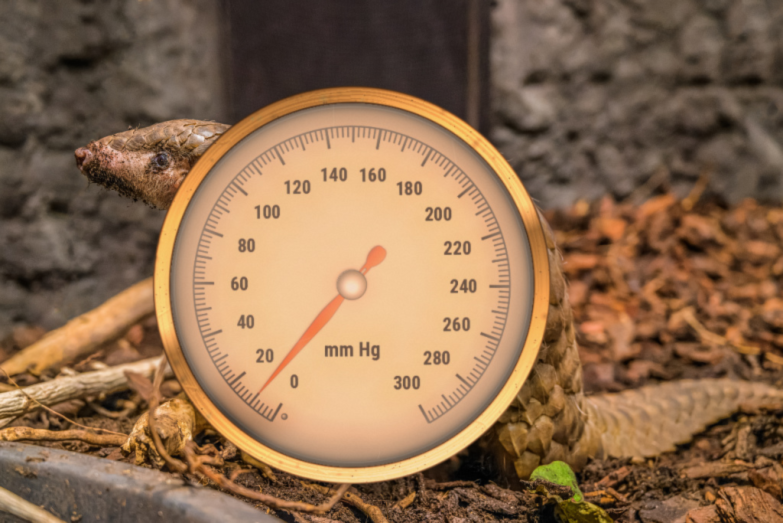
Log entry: 10mmHg
